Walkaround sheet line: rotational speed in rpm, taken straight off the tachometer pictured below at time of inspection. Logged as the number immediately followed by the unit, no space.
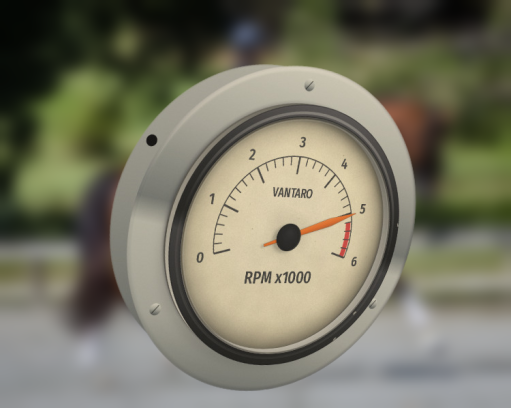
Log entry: 5000rpm
